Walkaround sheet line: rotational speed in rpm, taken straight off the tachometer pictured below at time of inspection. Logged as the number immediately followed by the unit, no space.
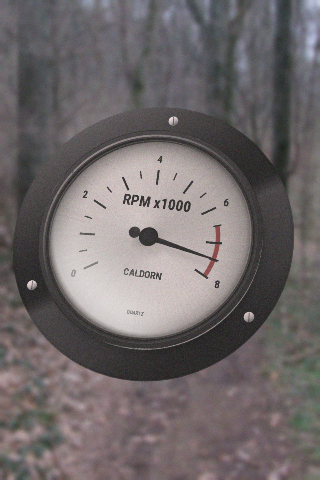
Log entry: 7500rpm
